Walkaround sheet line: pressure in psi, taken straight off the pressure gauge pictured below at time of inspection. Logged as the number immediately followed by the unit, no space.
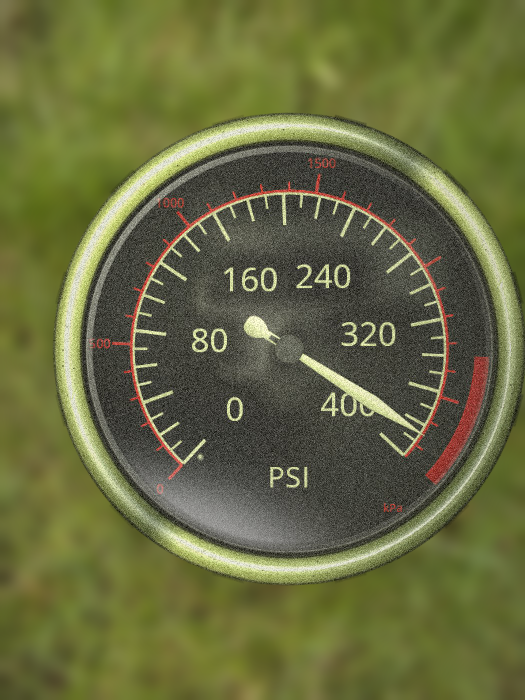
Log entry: 385psi
